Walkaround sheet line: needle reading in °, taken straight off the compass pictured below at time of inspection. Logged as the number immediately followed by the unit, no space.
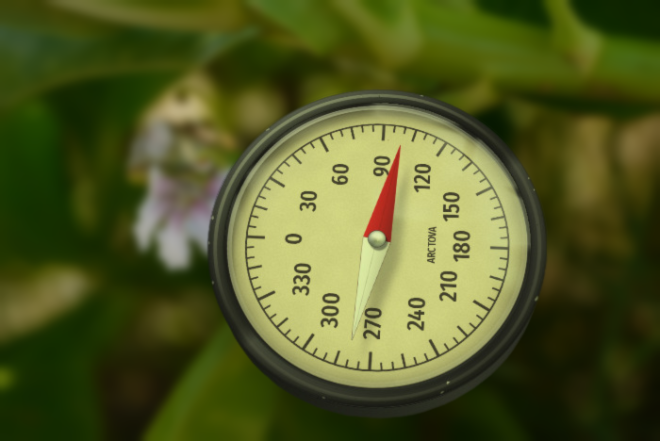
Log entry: 100°
